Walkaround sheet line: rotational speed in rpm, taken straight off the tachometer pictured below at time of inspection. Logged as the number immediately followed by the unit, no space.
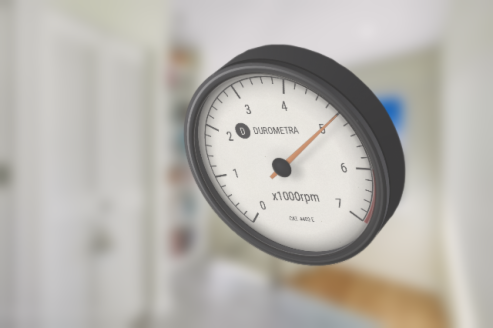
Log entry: 5000rpm
